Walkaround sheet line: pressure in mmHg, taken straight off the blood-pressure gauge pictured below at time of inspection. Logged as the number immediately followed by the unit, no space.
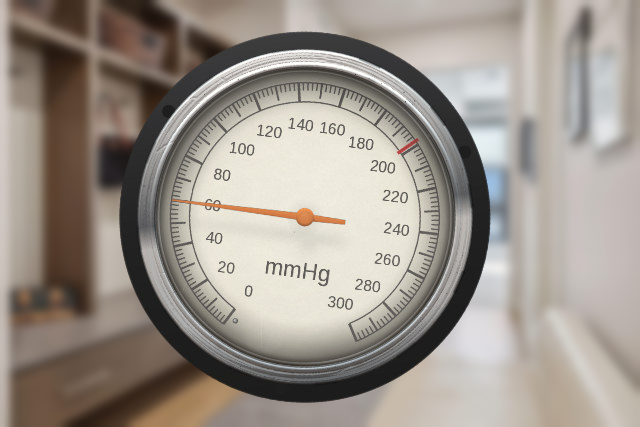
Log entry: 60mmHg
